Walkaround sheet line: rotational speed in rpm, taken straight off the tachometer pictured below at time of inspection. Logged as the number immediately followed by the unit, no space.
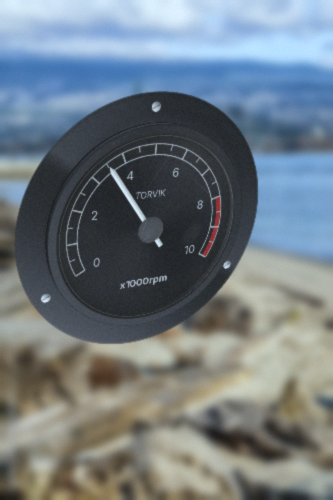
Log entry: 3500rpm
